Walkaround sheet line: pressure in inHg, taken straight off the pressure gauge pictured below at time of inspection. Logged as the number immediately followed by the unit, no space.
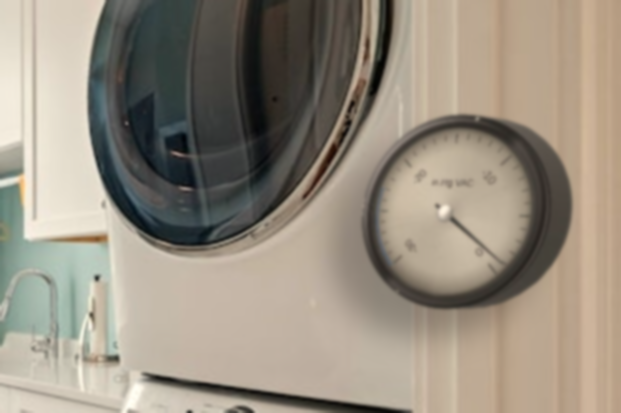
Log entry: -1inHg
